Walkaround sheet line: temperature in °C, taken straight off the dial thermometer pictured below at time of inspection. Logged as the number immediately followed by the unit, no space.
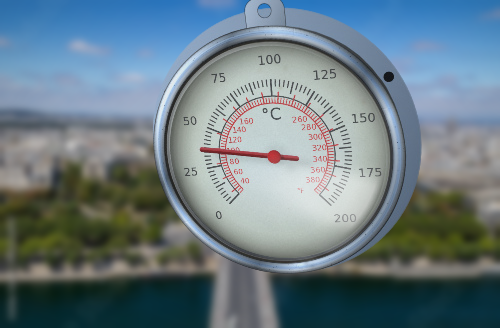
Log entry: 37.5°C
